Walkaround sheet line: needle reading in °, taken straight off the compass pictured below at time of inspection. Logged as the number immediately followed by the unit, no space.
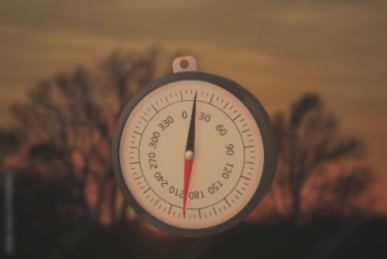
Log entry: 195°
